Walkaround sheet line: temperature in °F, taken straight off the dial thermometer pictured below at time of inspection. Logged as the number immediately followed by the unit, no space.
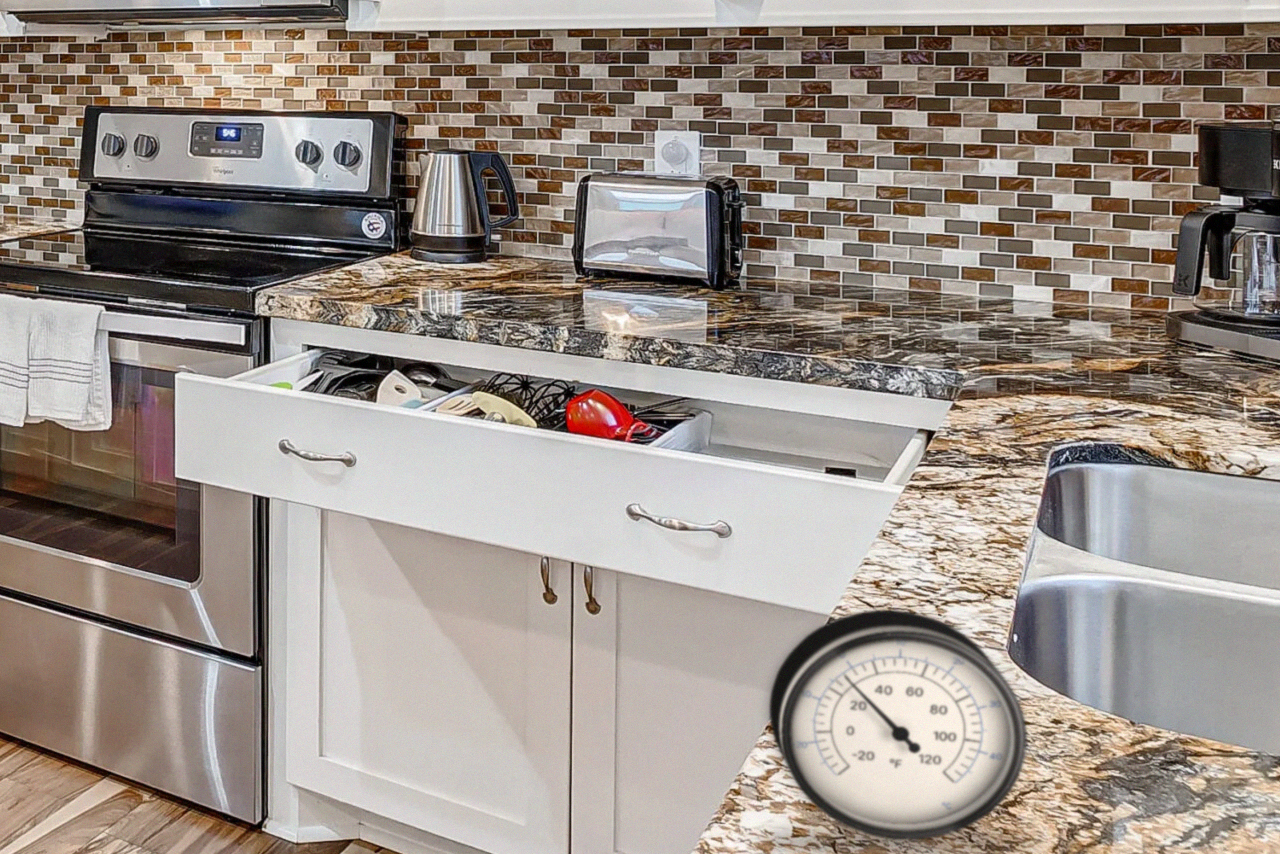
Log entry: 28°F
